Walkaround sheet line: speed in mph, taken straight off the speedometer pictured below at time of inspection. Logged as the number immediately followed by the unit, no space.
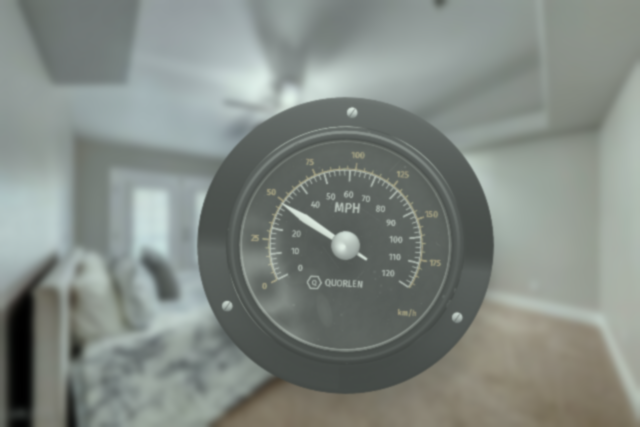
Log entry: 30mph
